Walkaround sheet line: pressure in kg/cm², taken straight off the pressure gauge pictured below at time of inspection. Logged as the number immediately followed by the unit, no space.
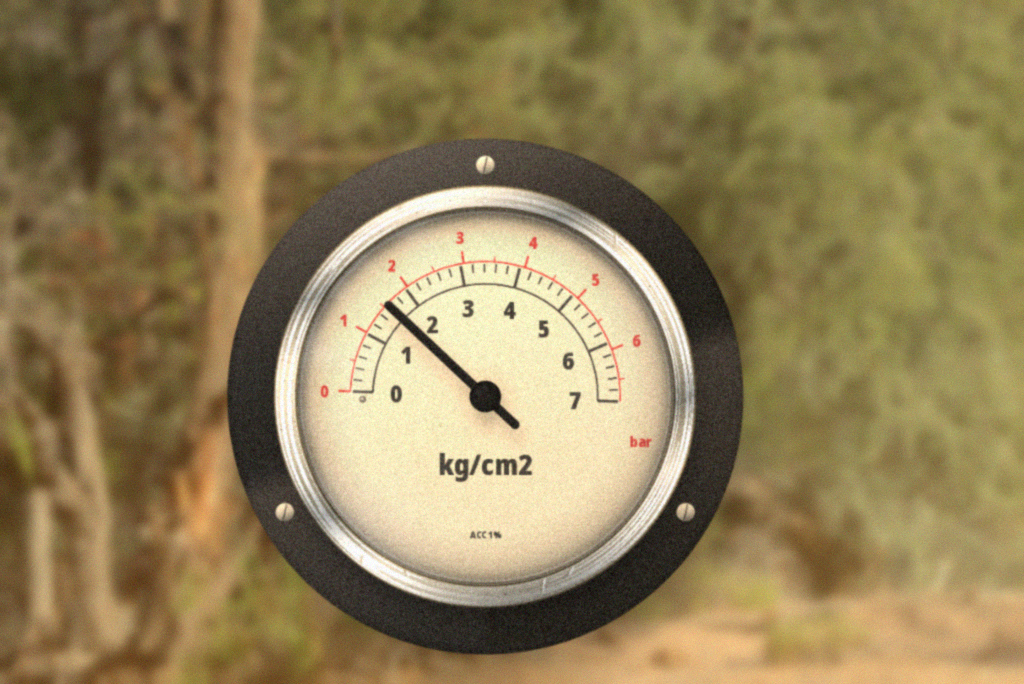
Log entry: 1.6kg/cm²
